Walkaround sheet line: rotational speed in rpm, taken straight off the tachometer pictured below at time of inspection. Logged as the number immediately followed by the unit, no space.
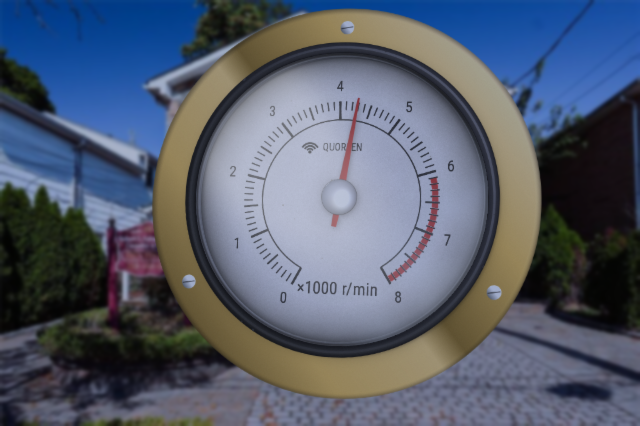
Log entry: 4300rpm
